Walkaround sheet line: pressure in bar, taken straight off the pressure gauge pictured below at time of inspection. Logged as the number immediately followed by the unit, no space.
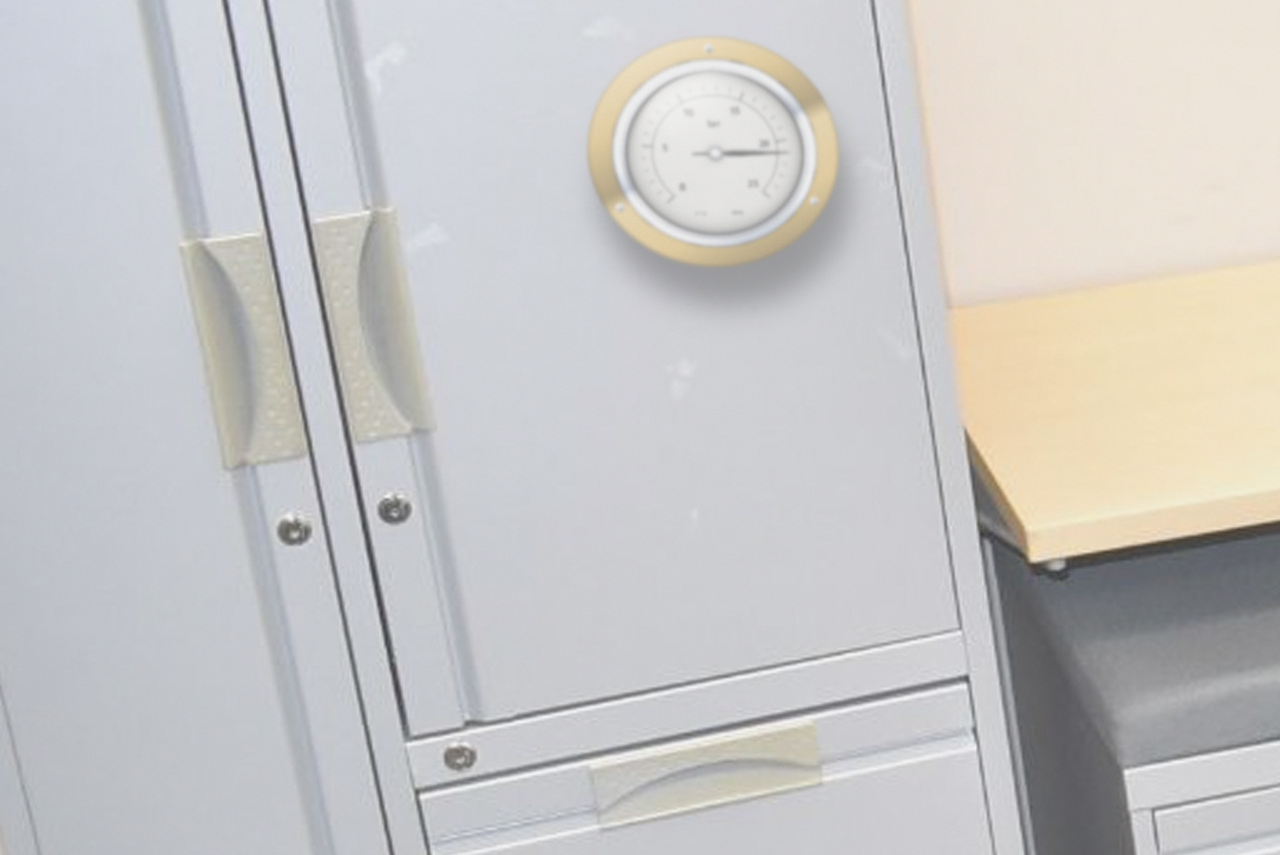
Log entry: 21bar
